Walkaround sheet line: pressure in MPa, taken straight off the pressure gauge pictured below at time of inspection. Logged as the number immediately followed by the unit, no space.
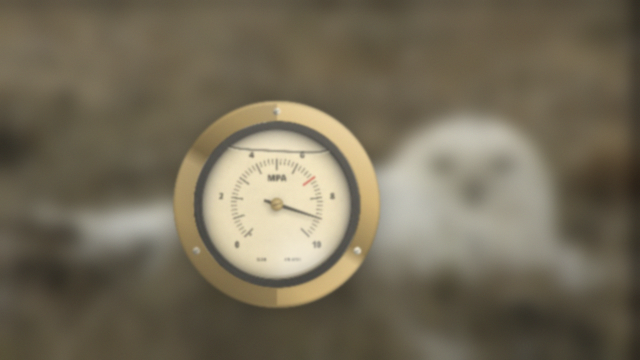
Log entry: 9MPa
